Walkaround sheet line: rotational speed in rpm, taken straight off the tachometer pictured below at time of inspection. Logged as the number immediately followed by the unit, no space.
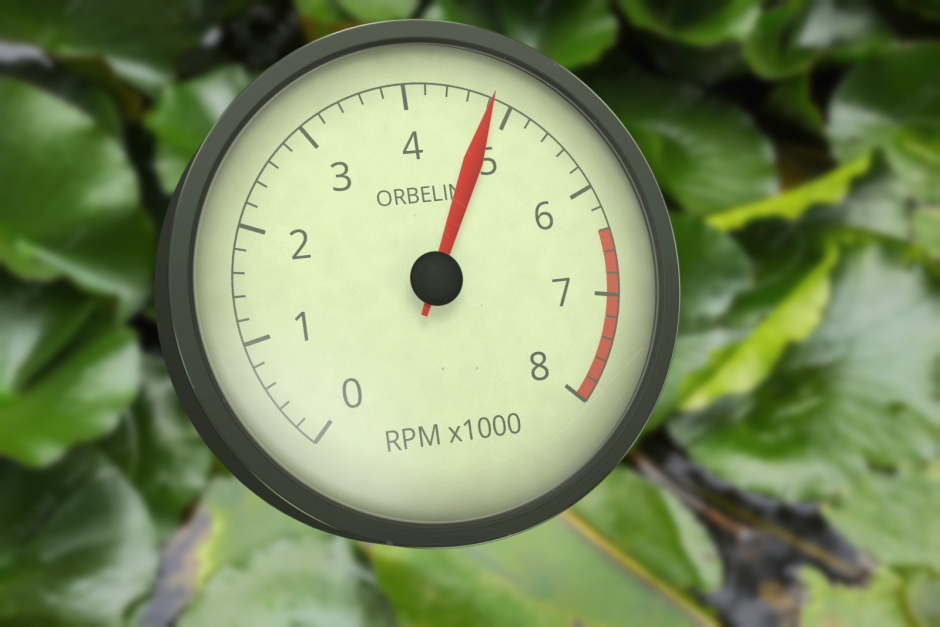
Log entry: 4800rpm
